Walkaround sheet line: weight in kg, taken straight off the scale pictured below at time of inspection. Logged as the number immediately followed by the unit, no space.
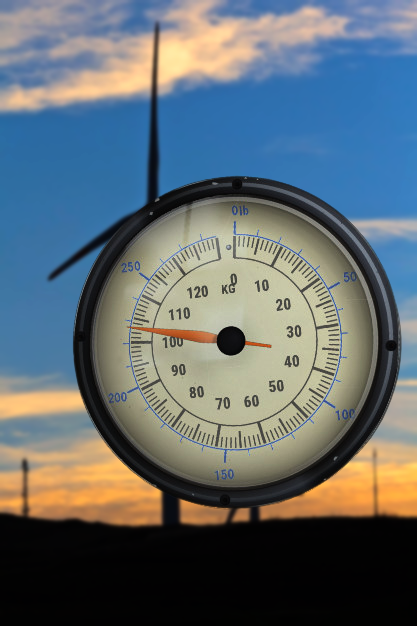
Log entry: 103kg
